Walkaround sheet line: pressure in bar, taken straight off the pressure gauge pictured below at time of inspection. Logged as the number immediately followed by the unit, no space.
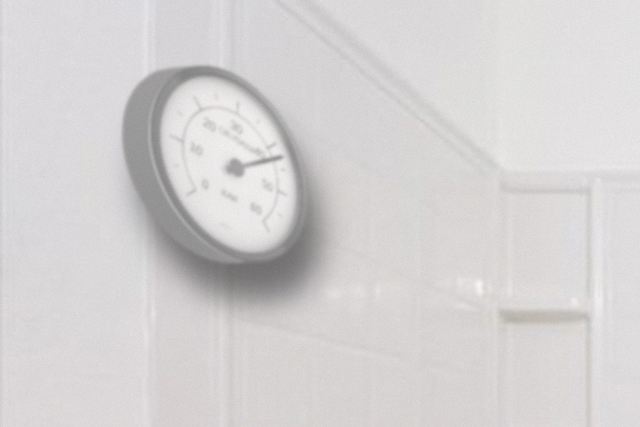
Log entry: 42.5bar
